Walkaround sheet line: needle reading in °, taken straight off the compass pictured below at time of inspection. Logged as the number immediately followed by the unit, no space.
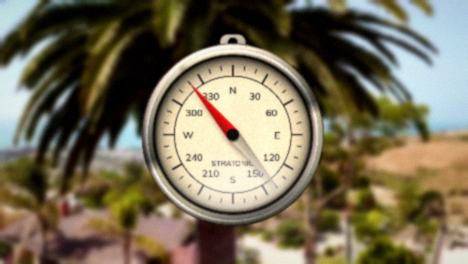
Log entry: 320°
